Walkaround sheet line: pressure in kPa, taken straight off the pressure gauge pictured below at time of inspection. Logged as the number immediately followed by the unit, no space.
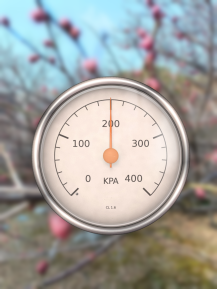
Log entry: 200kPa
